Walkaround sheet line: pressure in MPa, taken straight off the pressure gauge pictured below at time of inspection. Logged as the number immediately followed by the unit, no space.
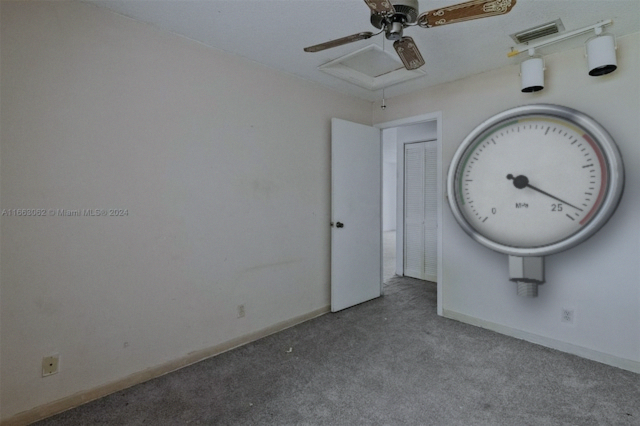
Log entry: 24MPa
